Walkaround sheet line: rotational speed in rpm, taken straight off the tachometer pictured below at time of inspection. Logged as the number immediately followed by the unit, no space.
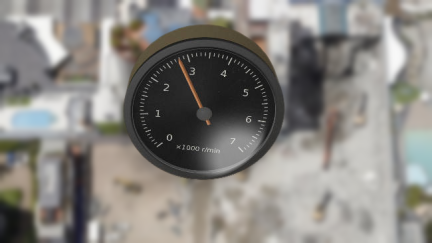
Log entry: 2800rpm
